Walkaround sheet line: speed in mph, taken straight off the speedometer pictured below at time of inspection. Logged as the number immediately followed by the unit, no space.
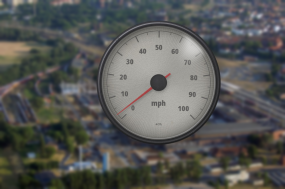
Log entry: 2.5mph
